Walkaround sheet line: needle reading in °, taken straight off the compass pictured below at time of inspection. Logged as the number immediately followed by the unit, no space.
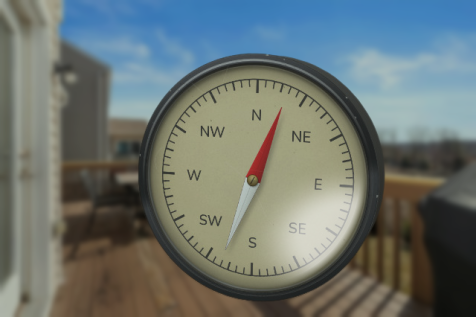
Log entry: 20°
